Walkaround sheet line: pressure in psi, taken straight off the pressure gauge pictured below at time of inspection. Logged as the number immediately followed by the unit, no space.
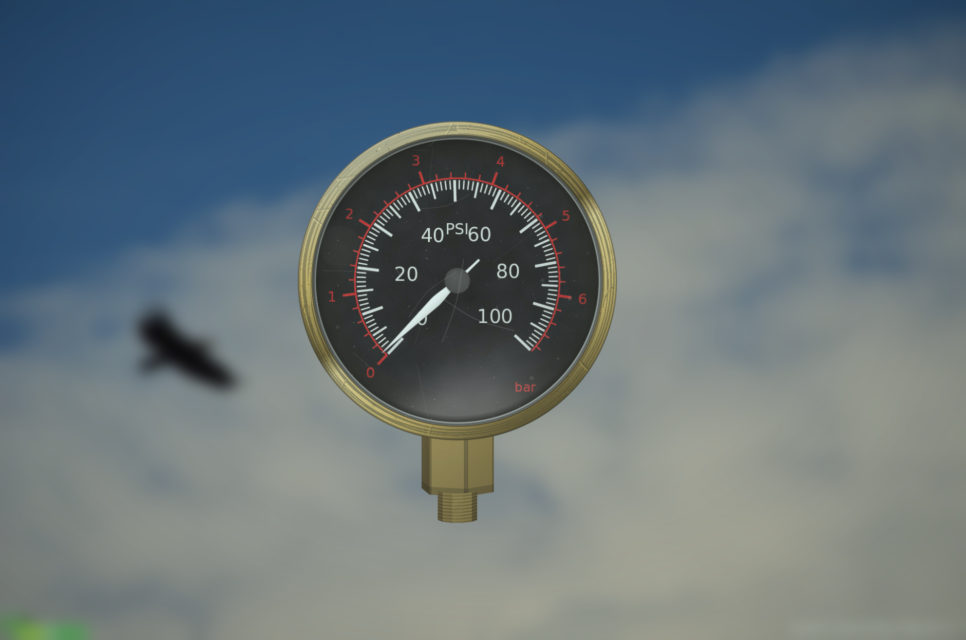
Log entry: 1psi
